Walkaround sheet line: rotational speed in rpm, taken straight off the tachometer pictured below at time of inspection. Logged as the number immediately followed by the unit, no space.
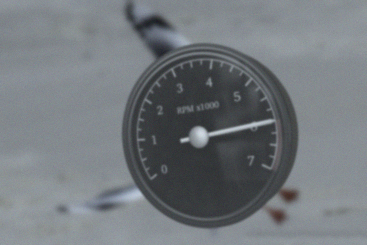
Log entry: 6000rpm
